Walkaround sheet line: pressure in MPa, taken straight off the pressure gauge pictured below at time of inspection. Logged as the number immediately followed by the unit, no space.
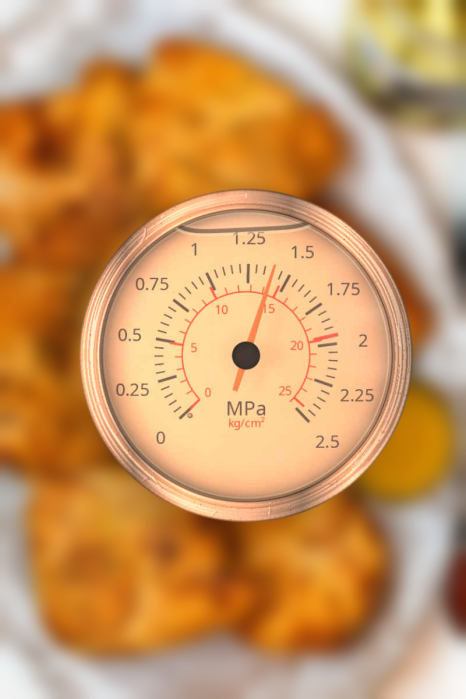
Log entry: 1.4MPa
